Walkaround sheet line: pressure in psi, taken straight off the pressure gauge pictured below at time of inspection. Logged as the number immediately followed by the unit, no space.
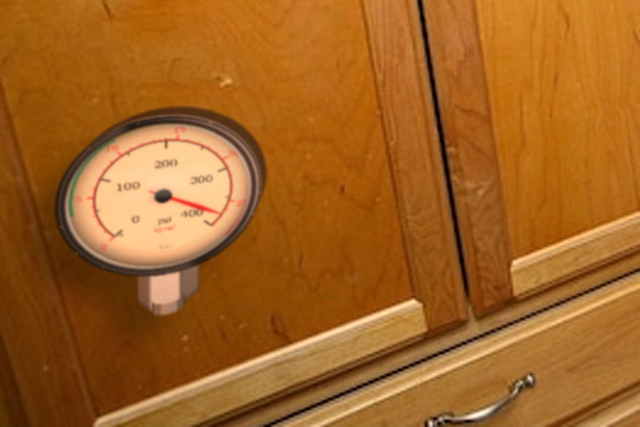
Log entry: 375psi
